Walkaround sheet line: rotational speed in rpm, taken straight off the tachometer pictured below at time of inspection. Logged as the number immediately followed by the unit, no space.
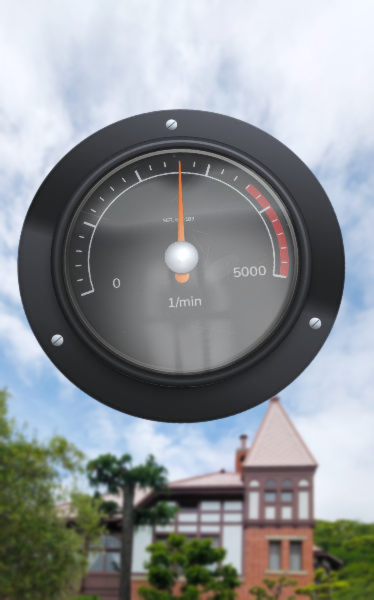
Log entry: 2600rpm
